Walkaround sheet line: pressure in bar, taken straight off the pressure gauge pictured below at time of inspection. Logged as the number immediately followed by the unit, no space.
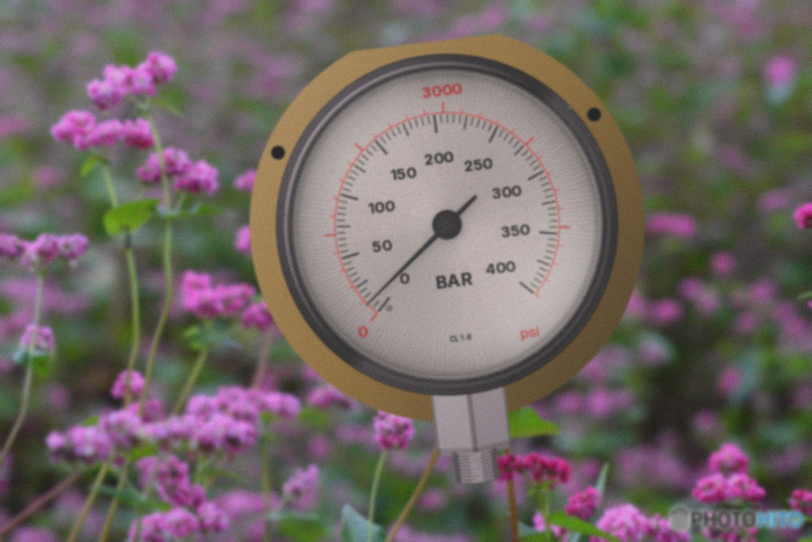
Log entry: 10bar
